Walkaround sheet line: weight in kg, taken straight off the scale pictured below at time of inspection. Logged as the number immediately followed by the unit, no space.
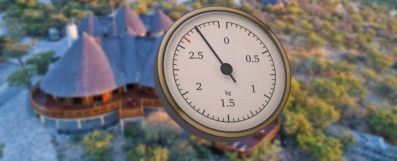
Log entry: 2.75kg
